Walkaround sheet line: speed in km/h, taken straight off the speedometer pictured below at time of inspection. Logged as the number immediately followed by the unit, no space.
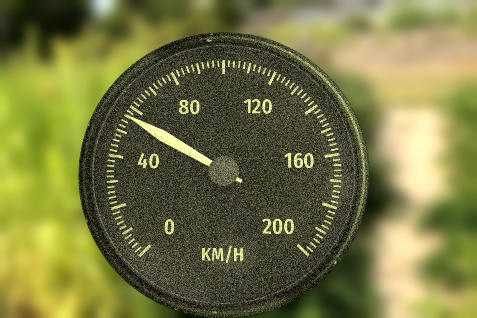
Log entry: 56km/h
